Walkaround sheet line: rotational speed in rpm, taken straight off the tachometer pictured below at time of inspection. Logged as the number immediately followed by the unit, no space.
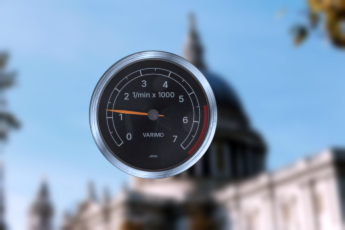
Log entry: 1250rpm
